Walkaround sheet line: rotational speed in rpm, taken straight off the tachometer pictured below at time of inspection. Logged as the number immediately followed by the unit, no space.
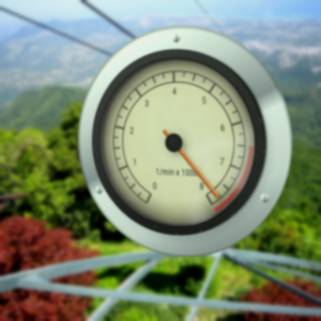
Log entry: 7750rpm
